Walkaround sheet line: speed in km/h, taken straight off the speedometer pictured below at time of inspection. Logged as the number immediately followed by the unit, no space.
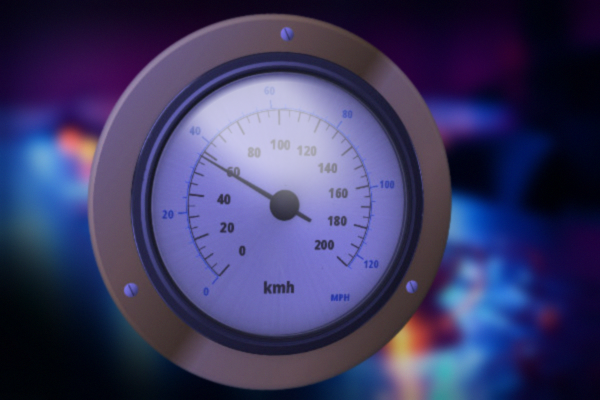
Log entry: 57.5km/h
